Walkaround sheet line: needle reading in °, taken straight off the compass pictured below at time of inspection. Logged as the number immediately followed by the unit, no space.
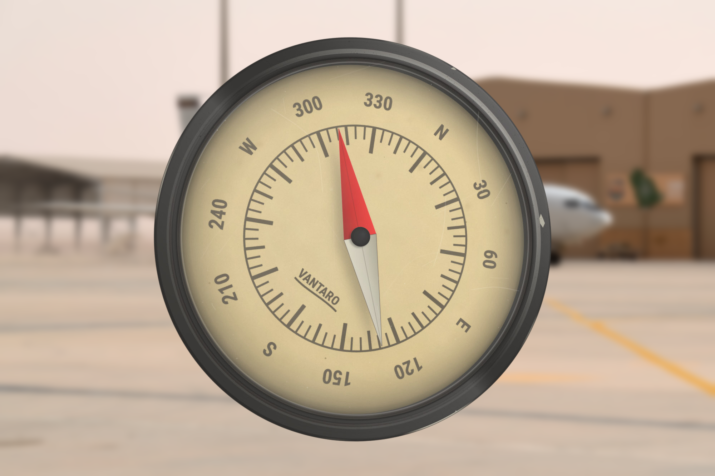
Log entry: 310°
